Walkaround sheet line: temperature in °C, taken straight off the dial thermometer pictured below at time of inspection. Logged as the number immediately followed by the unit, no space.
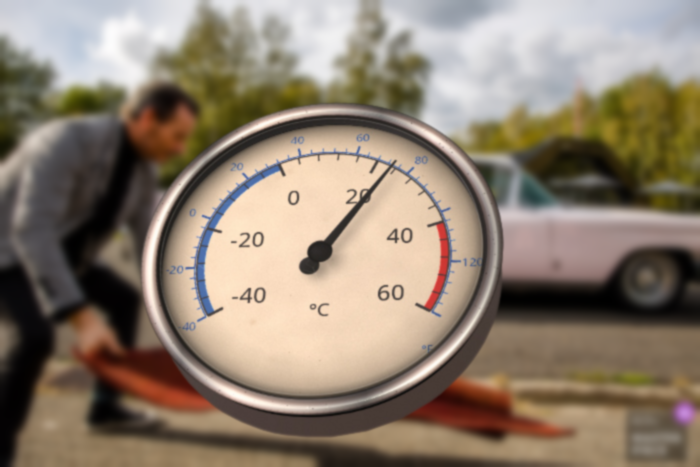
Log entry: 24°C
